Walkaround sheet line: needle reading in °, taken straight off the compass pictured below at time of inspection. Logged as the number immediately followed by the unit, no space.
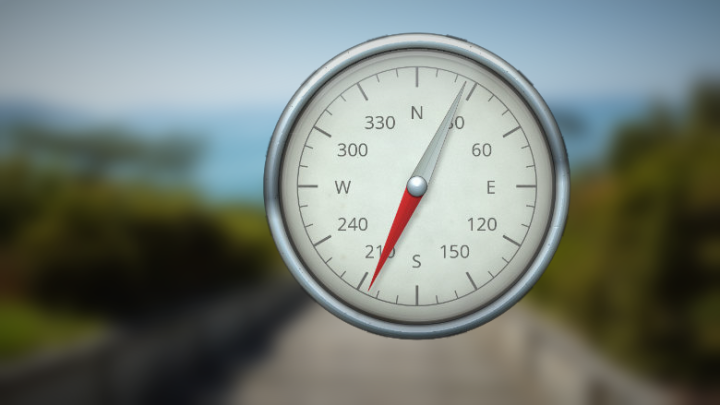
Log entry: 205°
